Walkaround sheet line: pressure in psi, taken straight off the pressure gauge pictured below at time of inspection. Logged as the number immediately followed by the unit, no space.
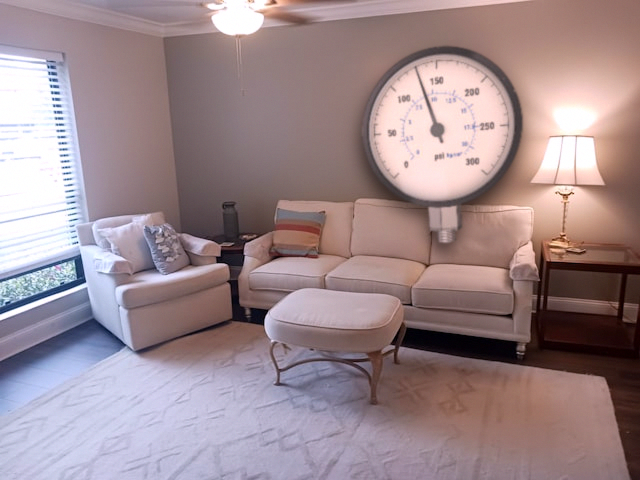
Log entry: 130psi
